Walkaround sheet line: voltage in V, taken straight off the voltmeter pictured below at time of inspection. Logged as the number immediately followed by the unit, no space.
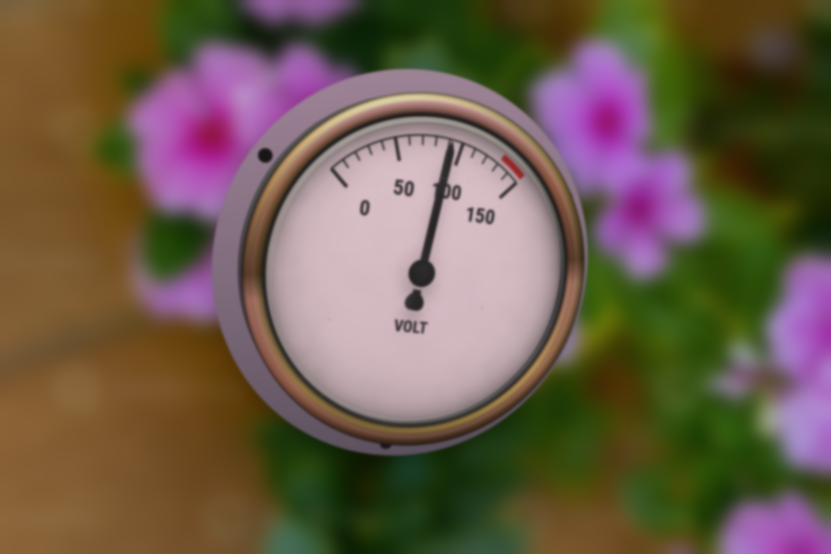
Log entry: 90V
